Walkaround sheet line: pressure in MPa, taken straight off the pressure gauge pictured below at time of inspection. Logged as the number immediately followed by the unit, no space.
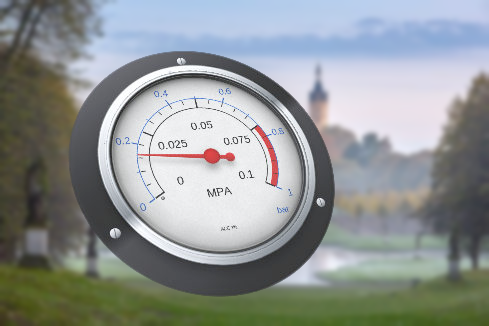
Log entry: 0.015MPa
